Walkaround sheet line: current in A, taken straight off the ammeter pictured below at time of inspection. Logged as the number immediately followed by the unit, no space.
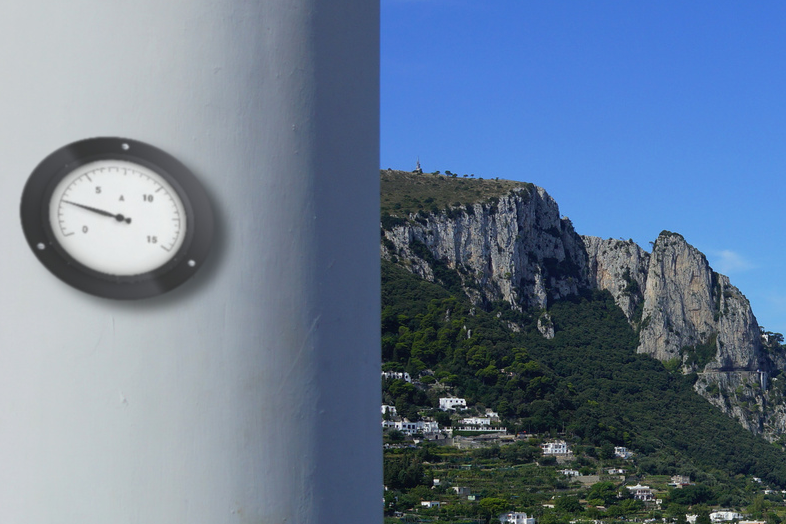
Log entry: 2.5A
